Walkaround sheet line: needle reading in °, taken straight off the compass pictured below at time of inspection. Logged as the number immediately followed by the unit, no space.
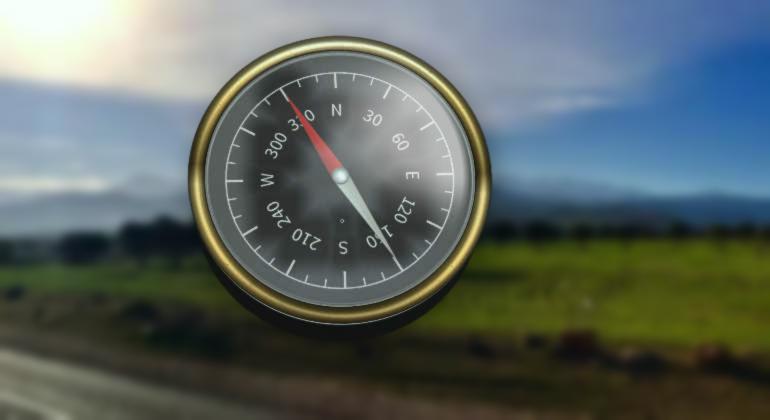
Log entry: 330°
